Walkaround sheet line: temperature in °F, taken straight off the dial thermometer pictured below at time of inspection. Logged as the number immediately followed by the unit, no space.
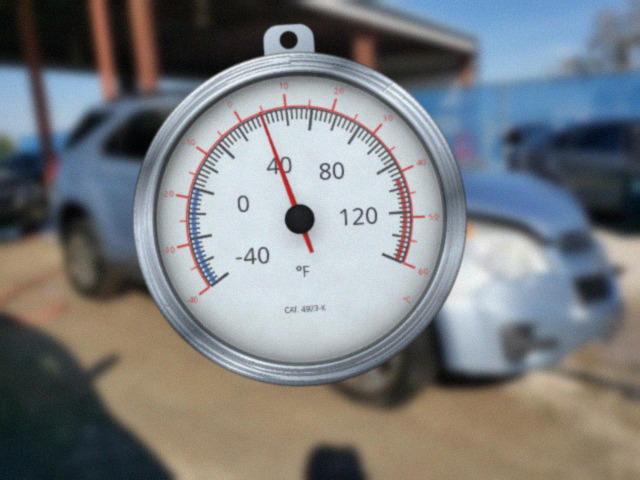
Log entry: 40°F
